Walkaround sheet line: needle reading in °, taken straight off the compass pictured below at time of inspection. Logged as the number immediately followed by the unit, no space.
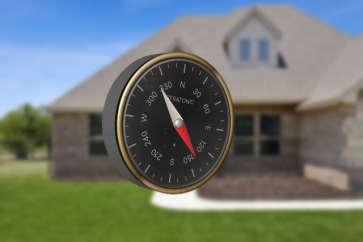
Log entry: 140°
